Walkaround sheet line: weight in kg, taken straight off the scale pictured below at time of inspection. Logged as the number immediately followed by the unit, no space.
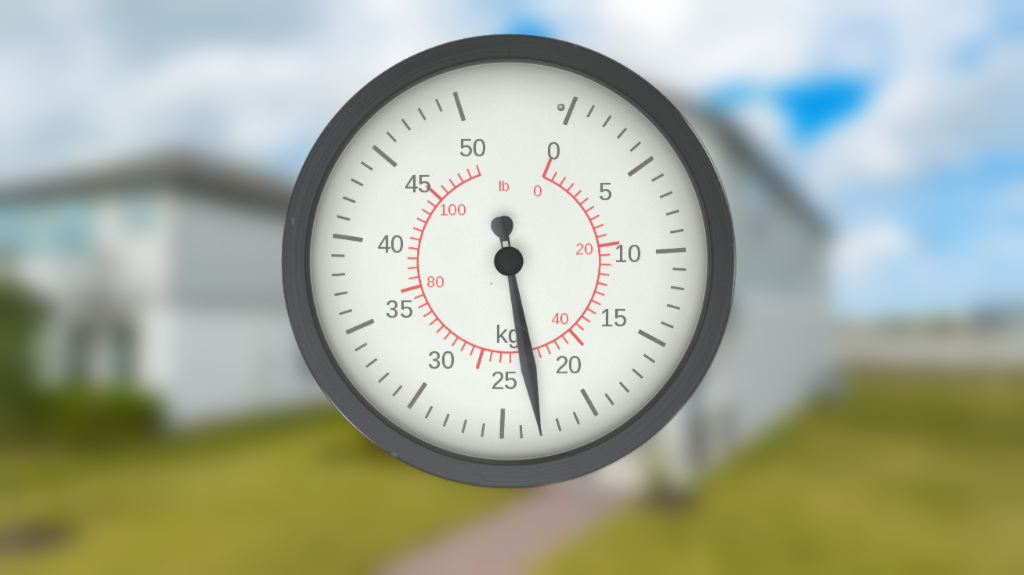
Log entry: 23kg
